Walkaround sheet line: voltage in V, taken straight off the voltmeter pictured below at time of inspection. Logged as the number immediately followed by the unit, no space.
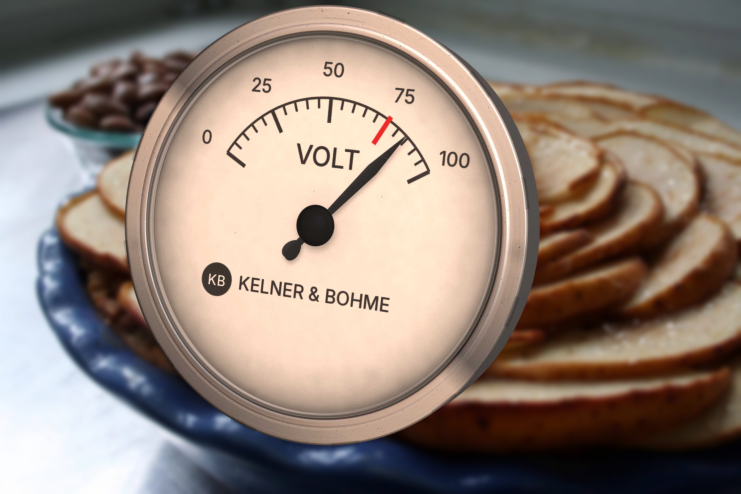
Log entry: 85V
